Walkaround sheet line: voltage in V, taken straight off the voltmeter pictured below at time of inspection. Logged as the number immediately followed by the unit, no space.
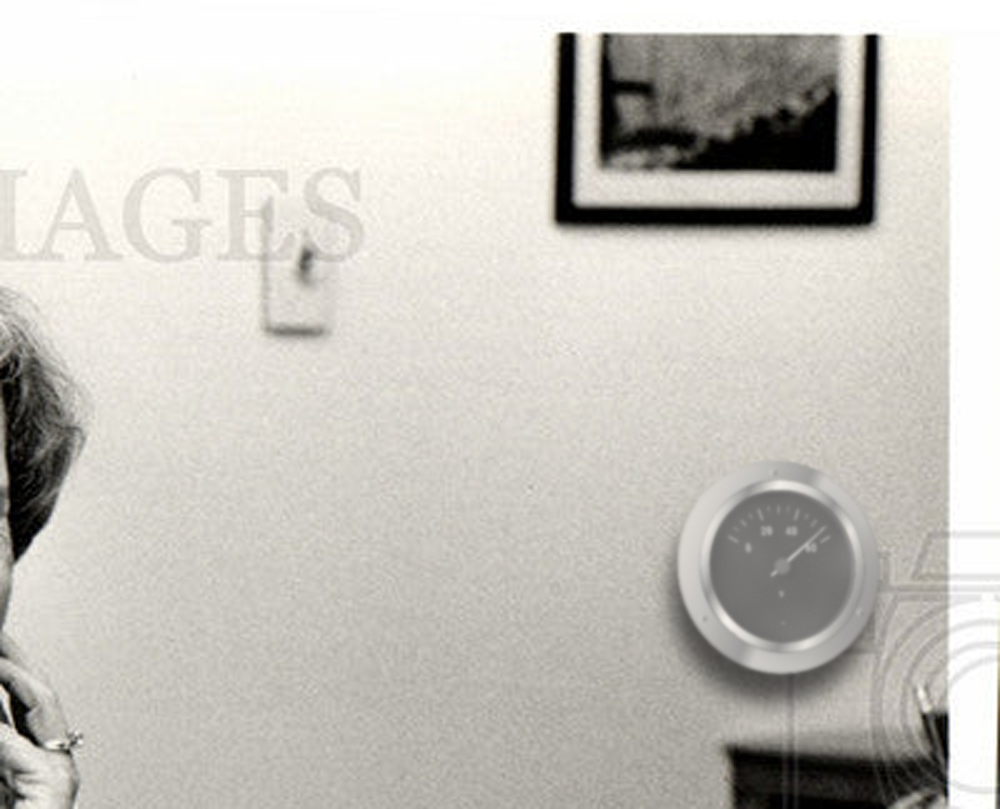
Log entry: 55V
